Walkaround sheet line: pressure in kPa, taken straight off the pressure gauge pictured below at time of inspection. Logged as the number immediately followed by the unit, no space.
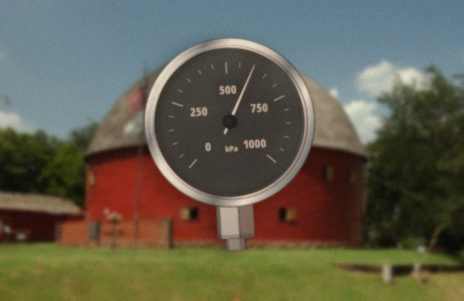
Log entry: 600kPa
